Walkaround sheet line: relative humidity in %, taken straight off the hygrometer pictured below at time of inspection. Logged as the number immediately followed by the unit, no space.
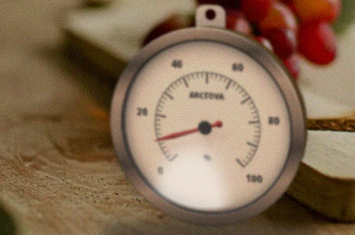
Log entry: 10%
